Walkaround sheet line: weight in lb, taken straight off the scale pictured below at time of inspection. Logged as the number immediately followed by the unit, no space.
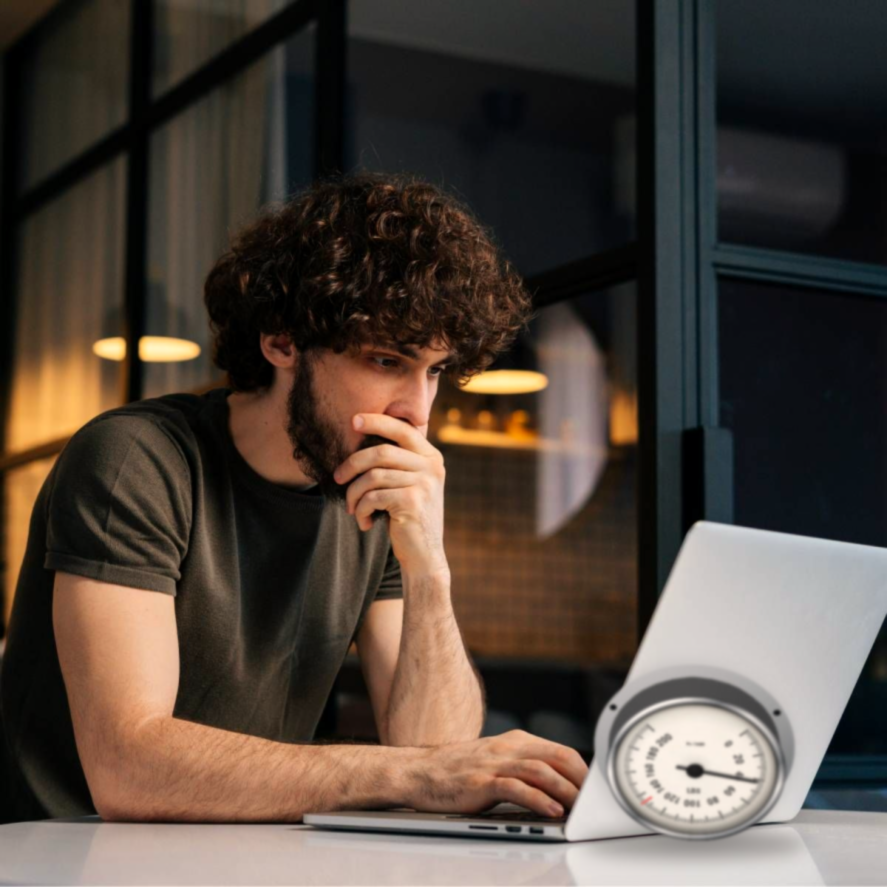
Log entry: 40lb
